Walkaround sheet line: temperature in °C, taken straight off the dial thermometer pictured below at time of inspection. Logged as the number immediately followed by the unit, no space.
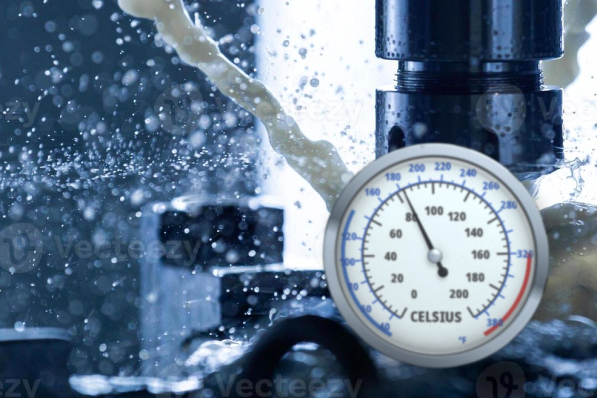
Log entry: 84°C
